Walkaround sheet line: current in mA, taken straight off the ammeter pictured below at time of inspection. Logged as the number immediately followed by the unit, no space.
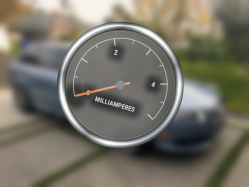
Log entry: 0mA
